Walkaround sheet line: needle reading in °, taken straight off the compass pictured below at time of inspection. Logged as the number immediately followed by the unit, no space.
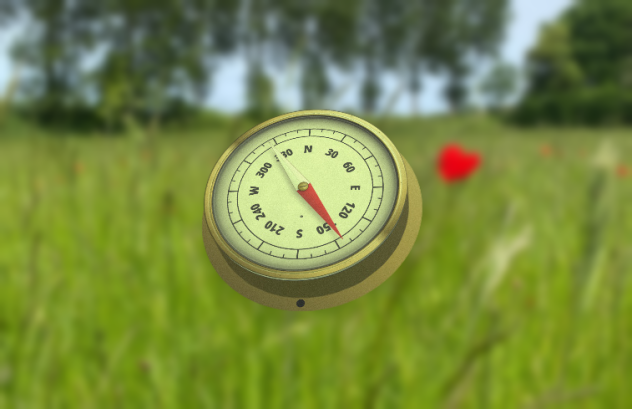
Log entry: 145°
